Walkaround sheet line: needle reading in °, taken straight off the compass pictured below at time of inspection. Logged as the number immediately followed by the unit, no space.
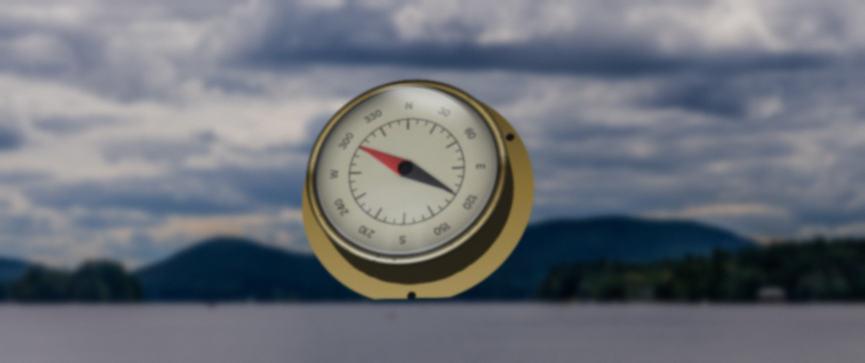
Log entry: 300°
